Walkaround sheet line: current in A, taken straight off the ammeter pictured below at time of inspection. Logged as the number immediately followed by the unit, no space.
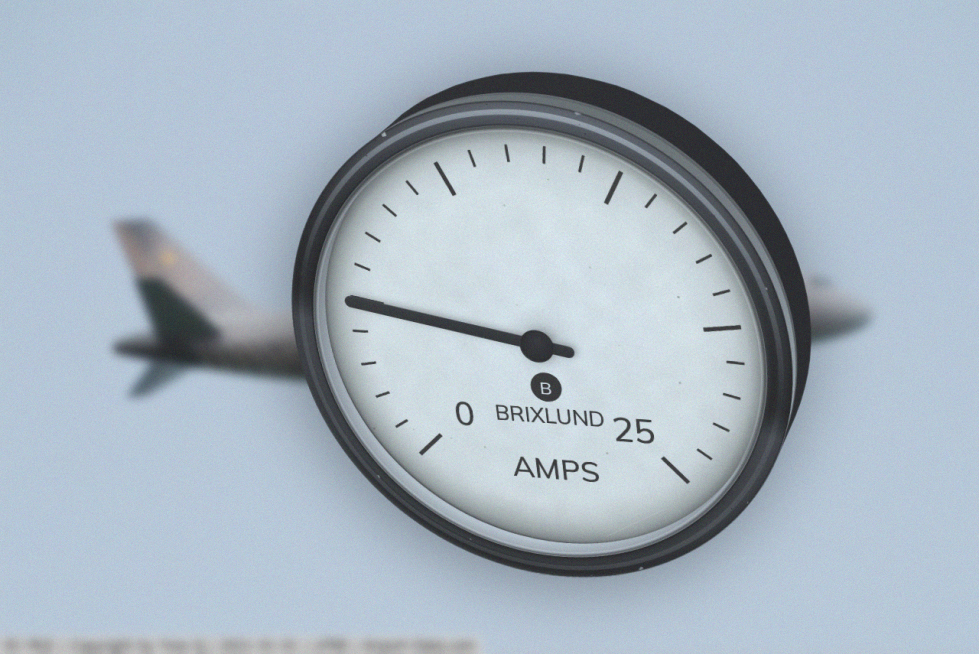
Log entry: 5A
